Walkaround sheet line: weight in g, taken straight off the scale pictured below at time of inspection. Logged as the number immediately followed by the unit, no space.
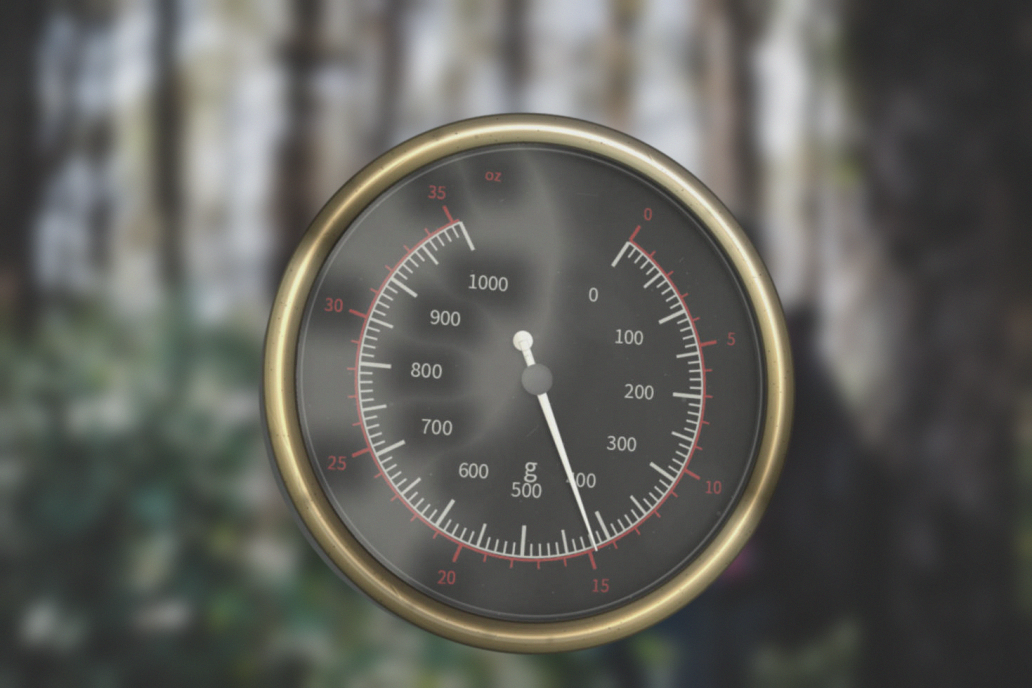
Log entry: 420g
